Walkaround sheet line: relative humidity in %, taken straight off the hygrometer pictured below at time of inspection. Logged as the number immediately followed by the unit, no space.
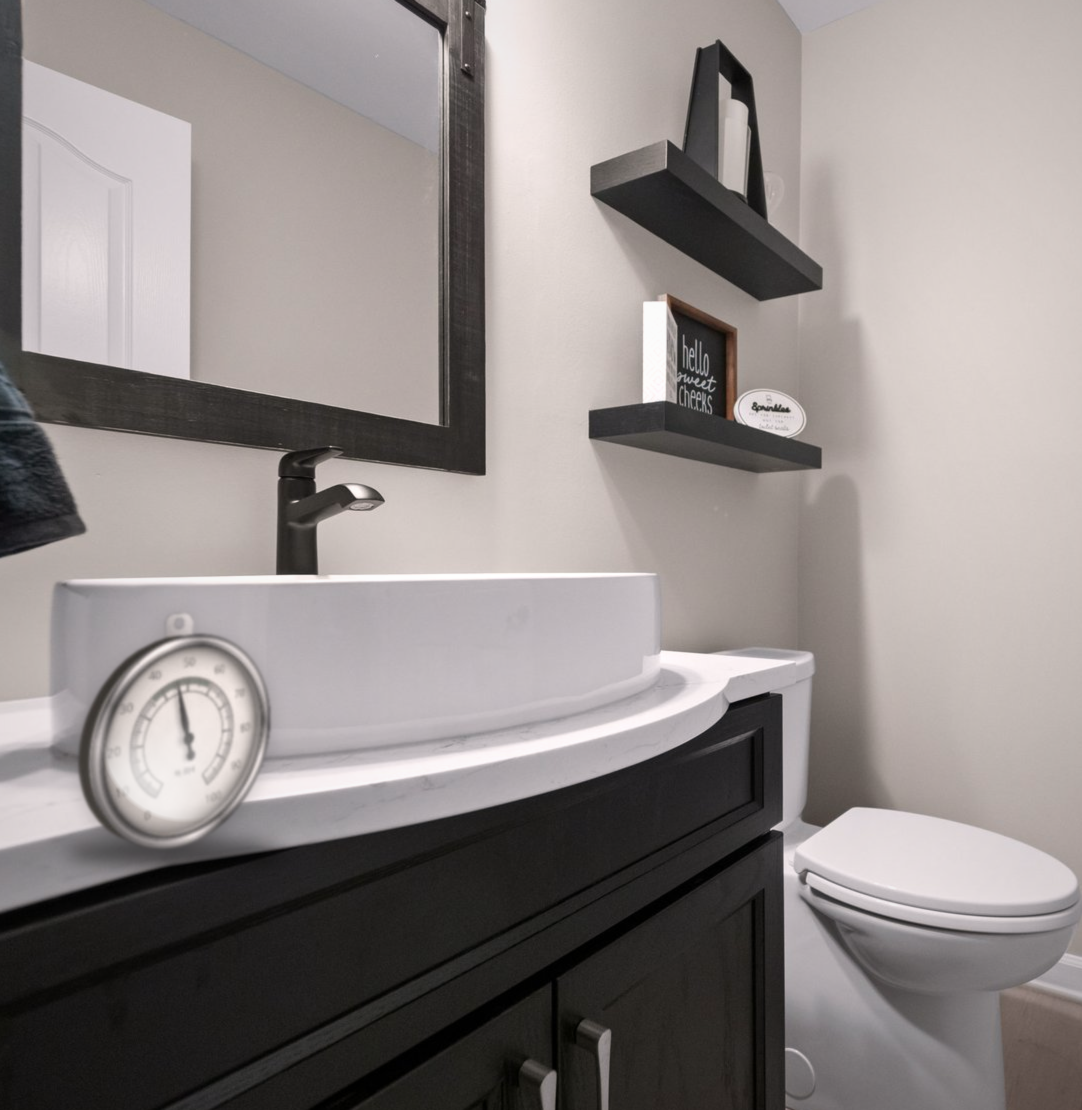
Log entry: 45%
